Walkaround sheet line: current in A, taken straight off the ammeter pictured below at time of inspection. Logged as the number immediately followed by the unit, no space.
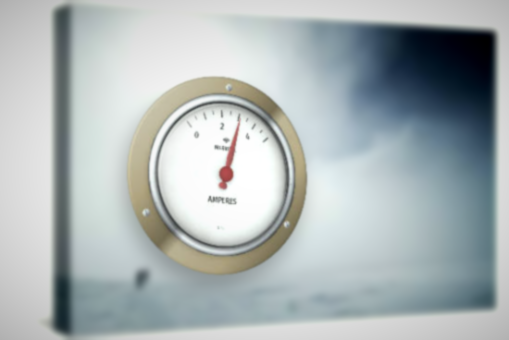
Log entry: 3A
